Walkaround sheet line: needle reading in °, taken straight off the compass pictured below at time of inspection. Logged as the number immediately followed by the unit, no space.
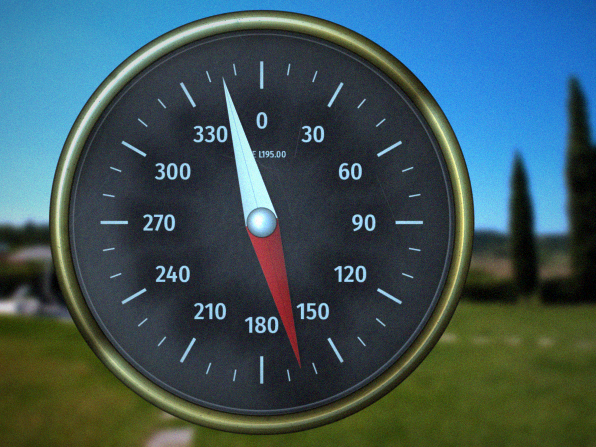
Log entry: 165°
